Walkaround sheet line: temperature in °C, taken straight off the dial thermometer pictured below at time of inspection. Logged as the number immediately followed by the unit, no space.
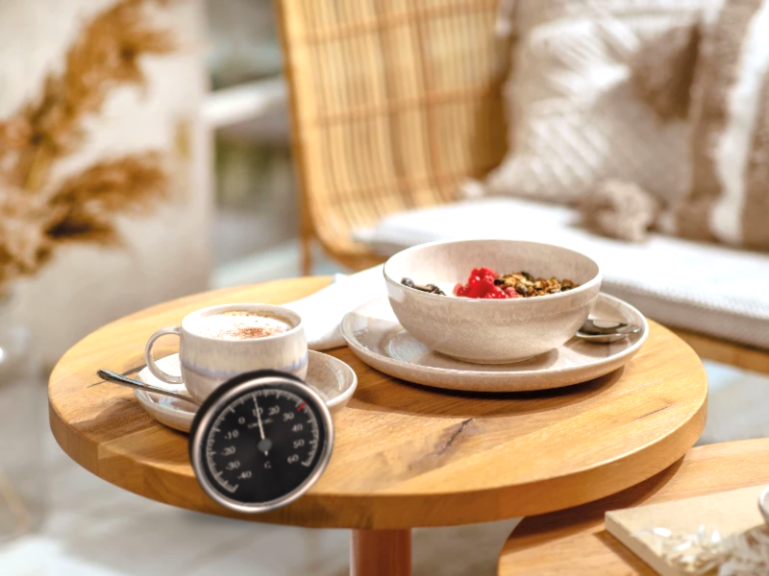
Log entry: 10°C
